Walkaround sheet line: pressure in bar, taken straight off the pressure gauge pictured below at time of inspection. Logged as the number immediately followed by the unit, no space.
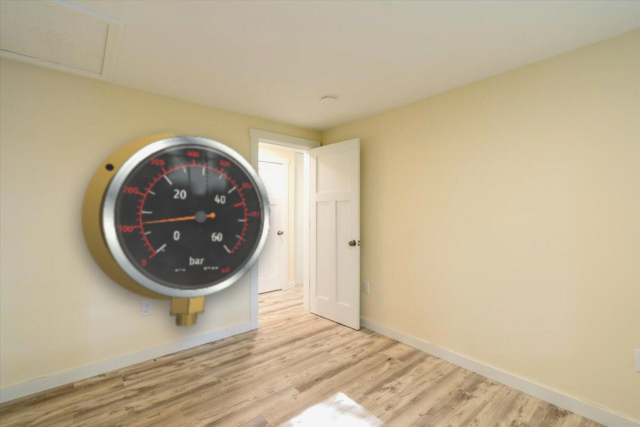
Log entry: 7.5bar
